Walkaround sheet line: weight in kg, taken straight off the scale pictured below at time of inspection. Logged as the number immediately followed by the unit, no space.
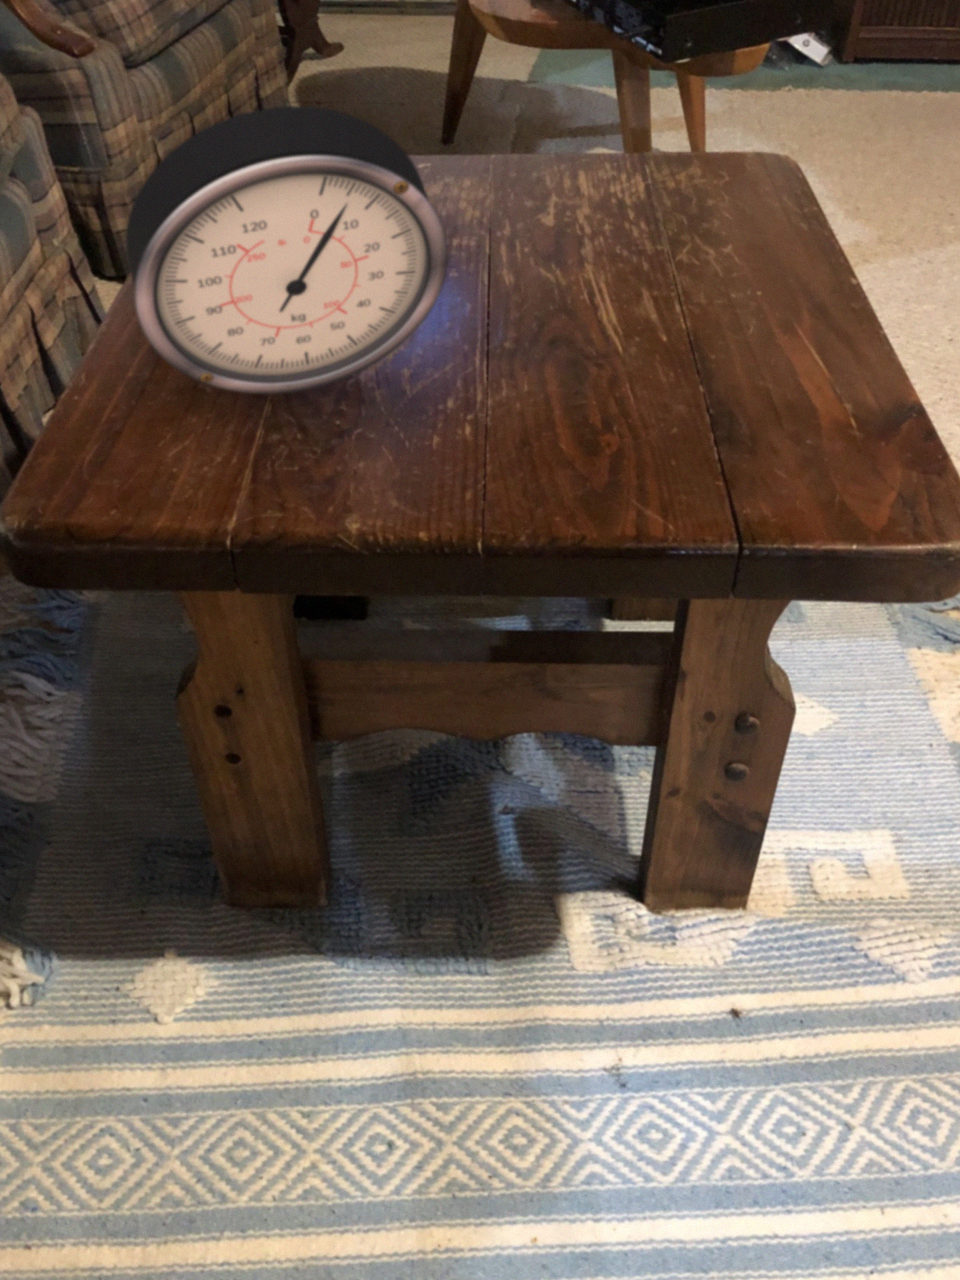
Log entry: 5kg
